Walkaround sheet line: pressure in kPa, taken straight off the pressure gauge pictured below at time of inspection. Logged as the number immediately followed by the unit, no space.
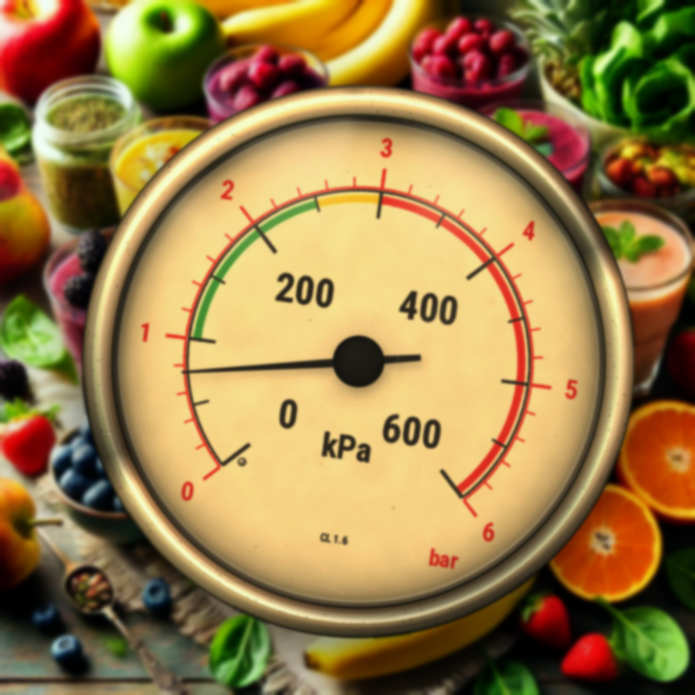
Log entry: 75kPa
